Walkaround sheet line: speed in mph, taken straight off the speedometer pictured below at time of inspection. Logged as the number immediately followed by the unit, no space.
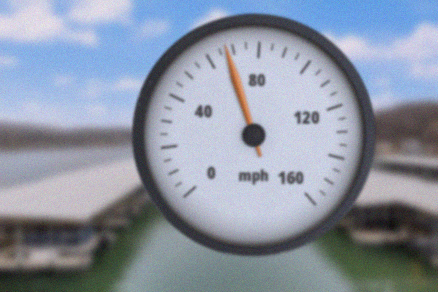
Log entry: 67.5mph
